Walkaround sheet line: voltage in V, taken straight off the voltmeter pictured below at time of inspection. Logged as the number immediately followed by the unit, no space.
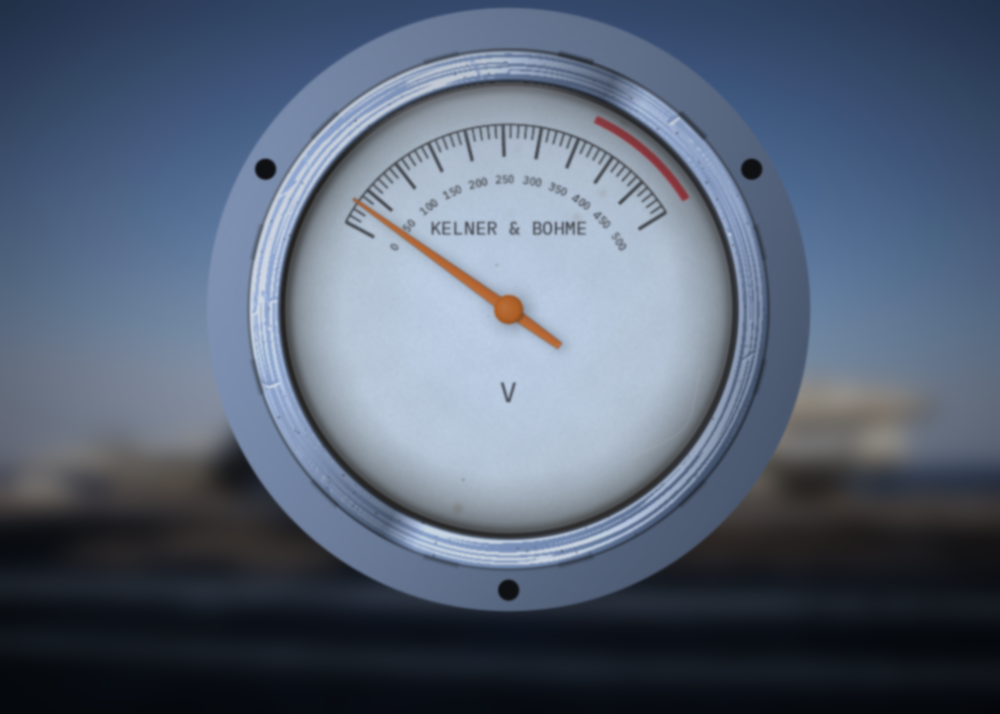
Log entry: 30V
